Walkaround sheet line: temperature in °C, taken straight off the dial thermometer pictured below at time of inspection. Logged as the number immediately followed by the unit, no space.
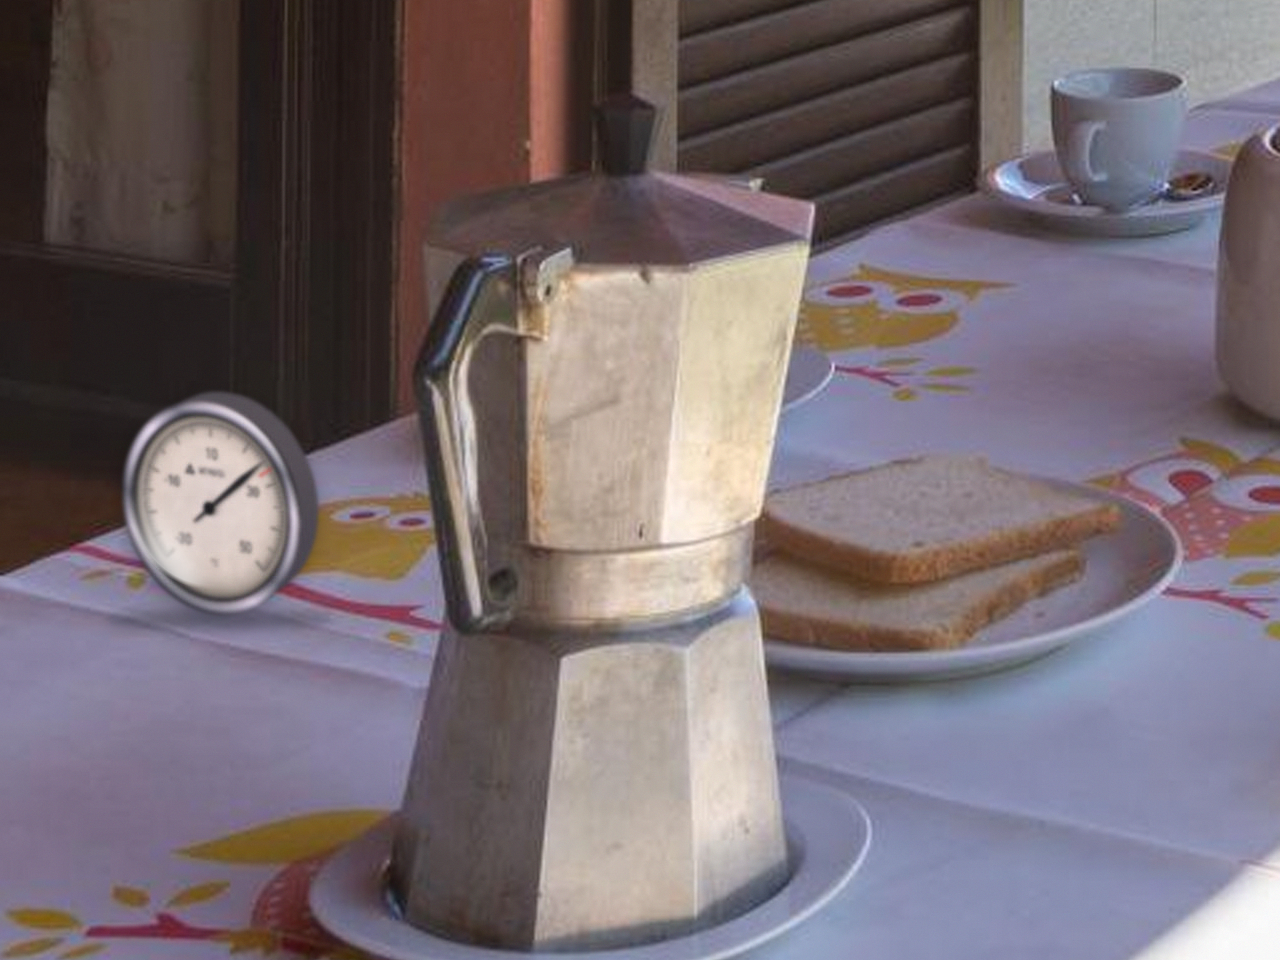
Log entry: 25°C
